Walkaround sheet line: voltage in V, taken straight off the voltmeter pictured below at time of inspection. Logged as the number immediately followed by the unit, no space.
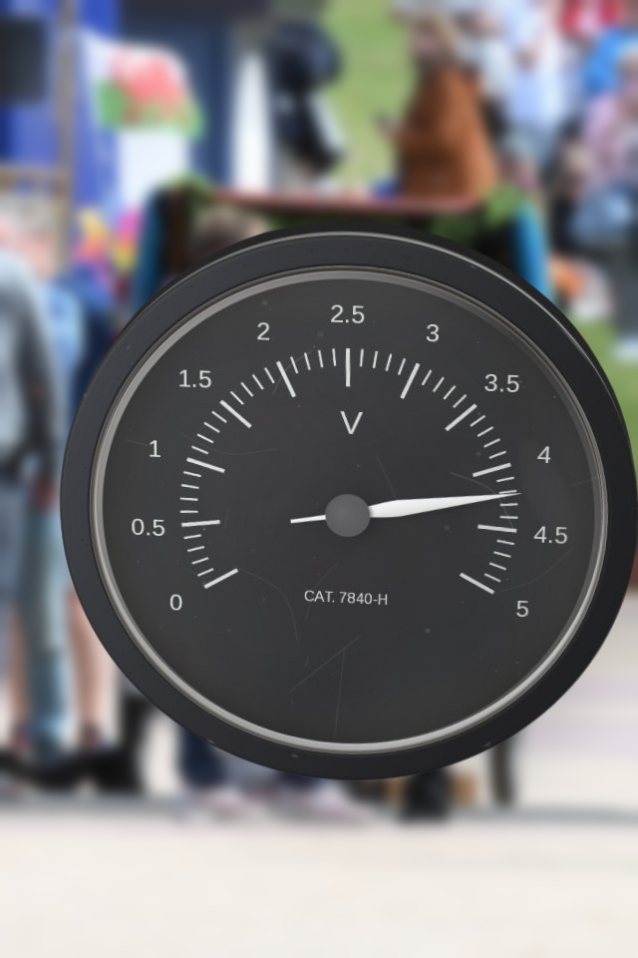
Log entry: 4.2V
